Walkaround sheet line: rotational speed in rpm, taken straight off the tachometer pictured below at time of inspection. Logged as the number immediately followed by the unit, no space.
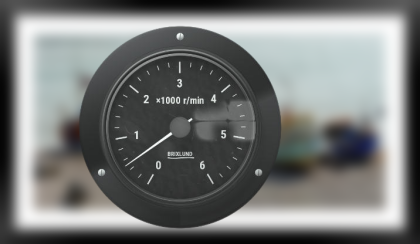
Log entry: 500rpm
